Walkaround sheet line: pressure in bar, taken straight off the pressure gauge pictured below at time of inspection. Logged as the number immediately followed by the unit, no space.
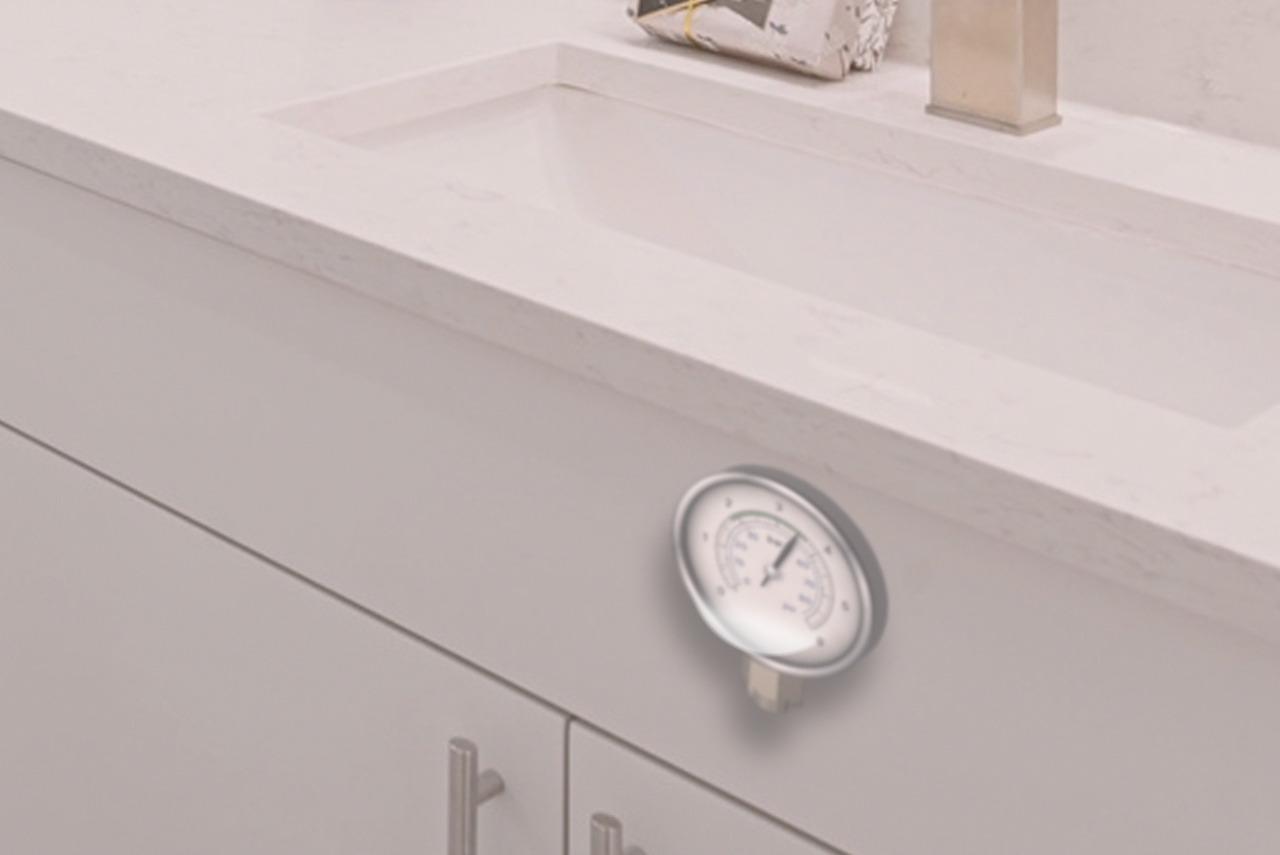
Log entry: 3.5bar
